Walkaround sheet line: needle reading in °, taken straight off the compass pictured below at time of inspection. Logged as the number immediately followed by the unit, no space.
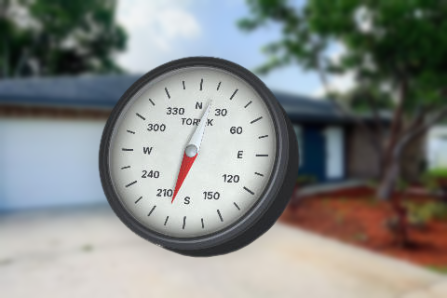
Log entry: 195°
